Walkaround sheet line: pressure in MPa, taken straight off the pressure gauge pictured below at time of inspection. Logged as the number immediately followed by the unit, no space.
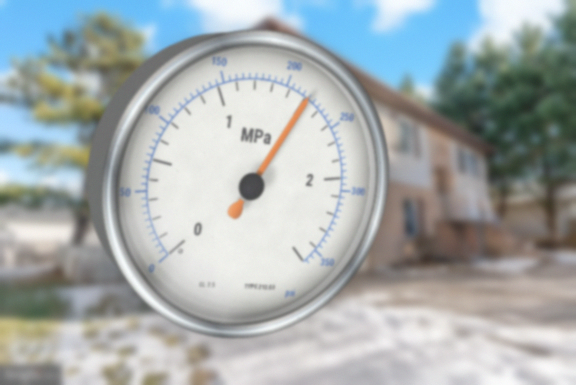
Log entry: 1.5MPa
